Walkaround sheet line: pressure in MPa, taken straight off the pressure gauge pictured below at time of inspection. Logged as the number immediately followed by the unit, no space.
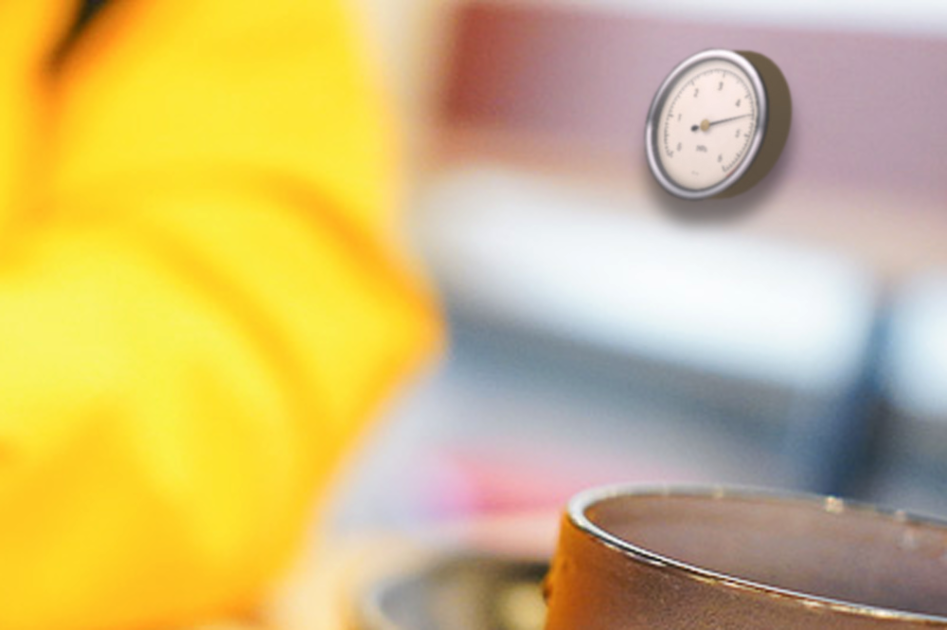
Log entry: 4.5MPa
